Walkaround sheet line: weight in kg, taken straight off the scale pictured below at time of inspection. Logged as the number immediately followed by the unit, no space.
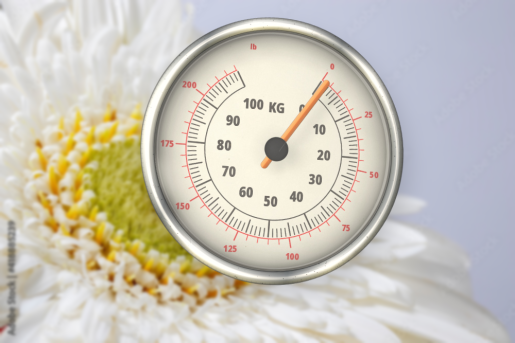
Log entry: 1kg
